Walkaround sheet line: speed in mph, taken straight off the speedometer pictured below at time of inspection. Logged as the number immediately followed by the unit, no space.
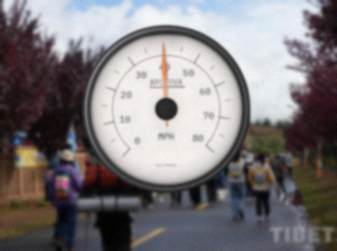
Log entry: 40mph
